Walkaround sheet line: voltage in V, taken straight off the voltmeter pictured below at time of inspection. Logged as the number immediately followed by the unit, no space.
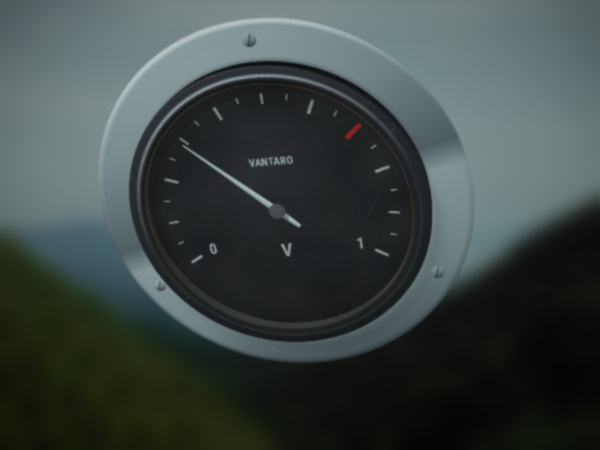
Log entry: 0.3V
